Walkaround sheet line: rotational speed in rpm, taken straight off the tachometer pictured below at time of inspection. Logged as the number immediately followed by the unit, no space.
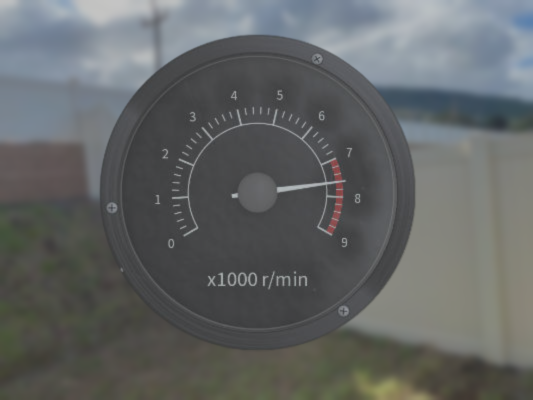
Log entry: 7600rpm
